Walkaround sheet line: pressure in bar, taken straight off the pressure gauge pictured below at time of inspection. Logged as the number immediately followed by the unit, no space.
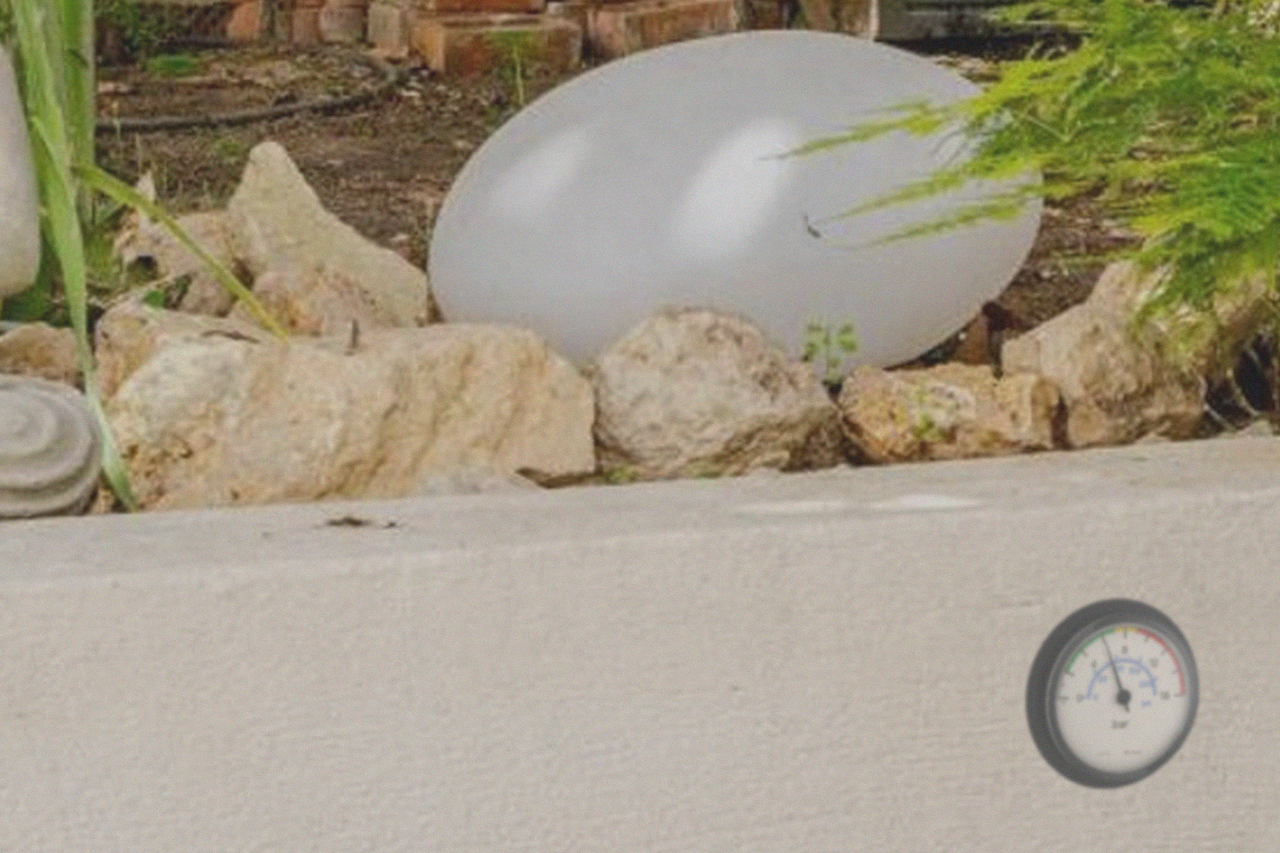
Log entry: 6bar
